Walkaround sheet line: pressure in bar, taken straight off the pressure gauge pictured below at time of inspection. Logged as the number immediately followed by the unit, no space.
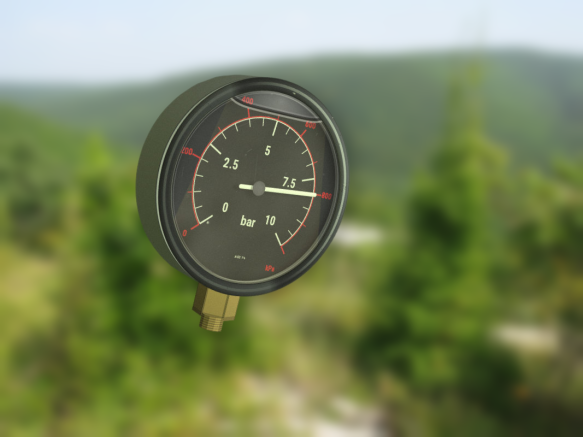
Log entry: 8bar
